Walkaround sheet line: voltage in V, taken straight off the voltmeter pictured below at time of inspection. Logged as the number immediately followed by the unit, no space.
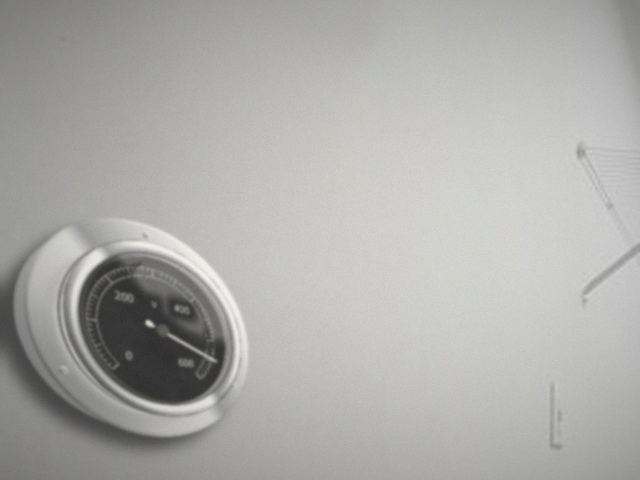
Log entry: 550V
